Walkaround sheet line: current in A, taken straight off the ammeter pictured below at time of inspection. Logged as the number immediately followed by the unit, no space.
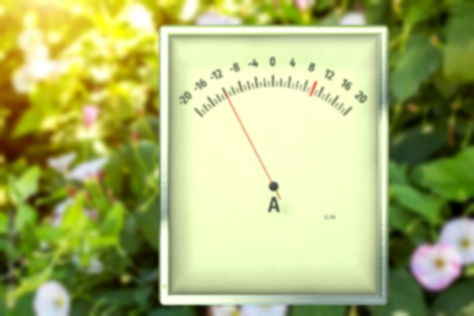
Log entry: -12A
